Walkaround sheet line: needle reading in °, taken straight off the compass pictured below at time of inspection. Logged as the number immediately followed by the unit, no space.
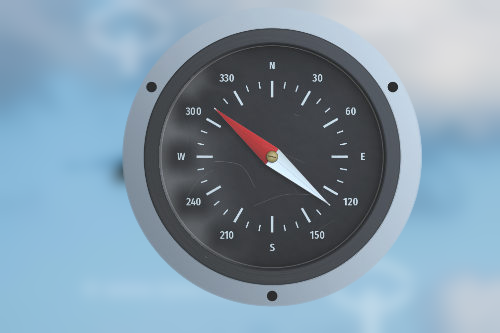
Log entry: 310°
